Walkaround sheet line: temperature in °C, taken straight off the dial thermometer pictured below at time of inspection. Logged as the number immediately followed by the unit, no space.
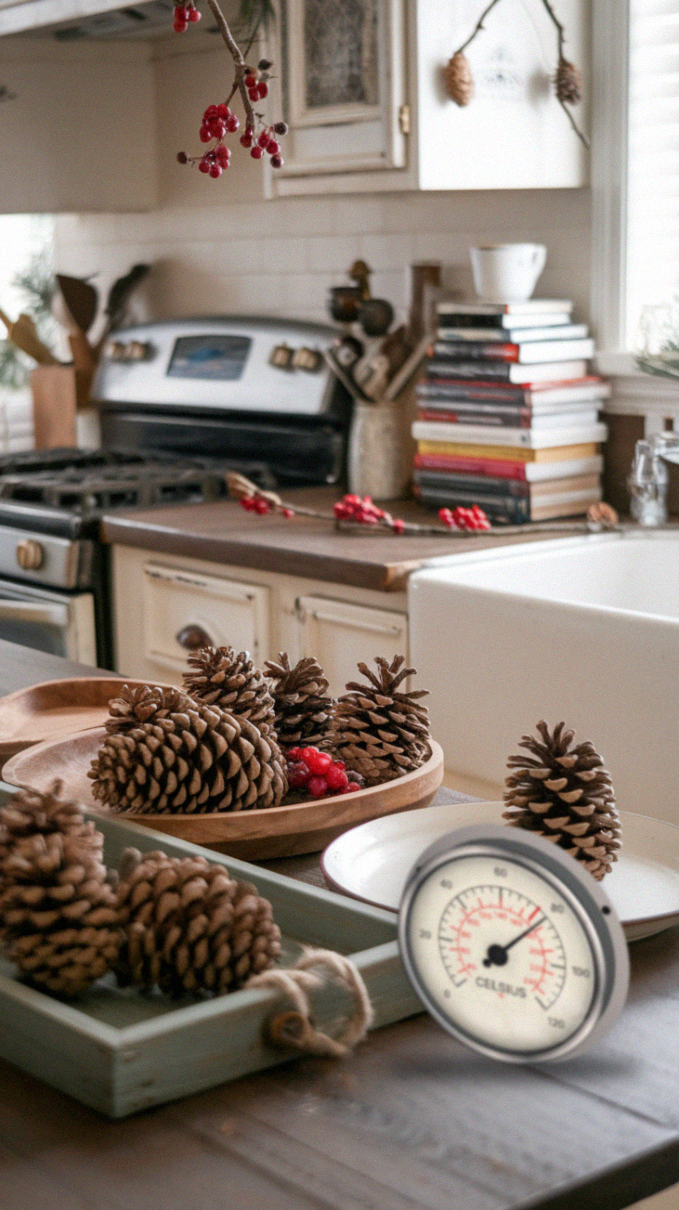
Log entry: 80°C
